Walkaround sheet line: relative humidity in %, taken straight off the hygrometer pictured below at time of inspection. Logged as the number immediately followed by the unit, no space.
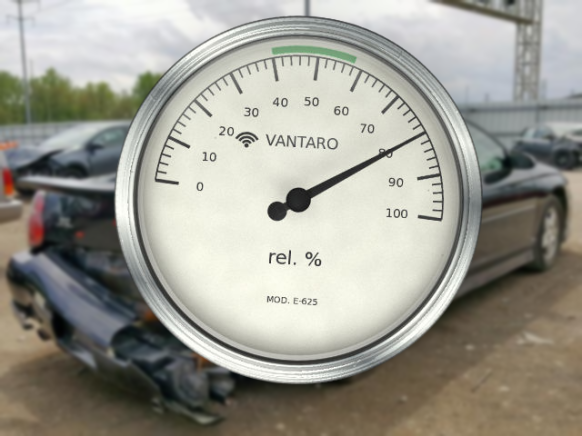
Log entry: 80%
